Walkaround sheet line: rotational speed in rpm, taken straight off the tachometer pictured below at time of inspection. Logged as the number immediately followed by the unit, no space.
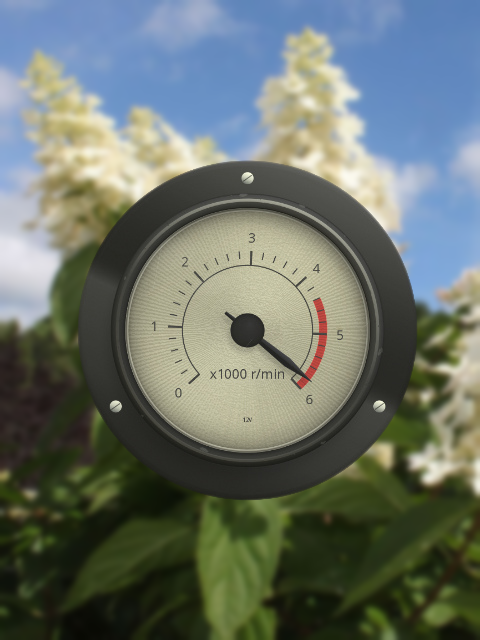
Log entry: 5800rpm
